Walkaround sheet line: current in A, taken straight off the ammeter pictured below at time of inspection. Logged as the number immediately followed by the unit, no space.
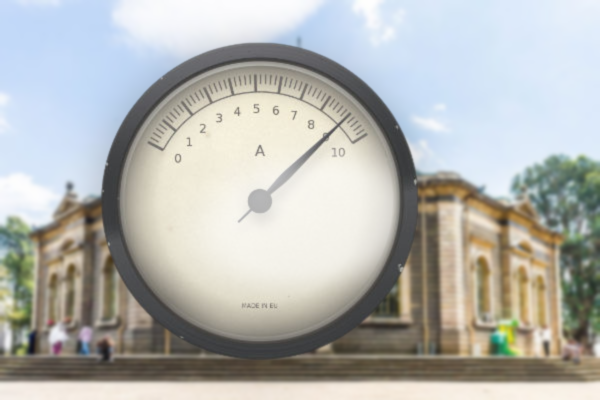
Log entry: 9A
